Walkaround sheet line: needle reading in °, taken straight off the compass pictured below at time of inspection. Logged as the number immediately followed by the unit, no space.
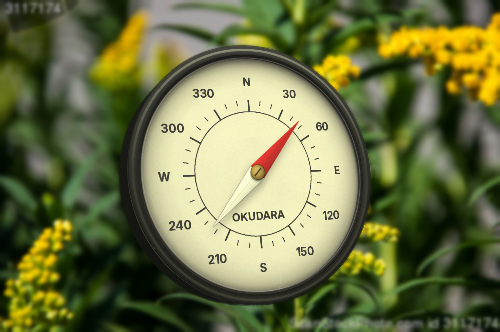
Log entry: 45°
